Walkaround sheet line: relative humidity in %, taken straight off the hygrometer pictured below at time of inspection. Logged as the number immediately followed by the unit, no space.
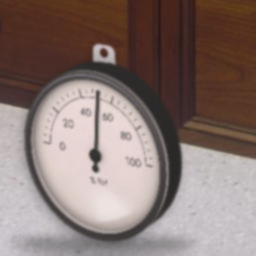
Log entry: 52%
